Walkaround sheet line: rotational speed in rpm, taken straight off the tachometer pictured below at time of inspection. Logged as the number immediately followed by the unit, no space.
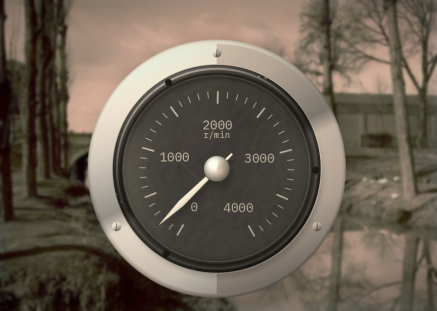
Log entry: 200rpm
